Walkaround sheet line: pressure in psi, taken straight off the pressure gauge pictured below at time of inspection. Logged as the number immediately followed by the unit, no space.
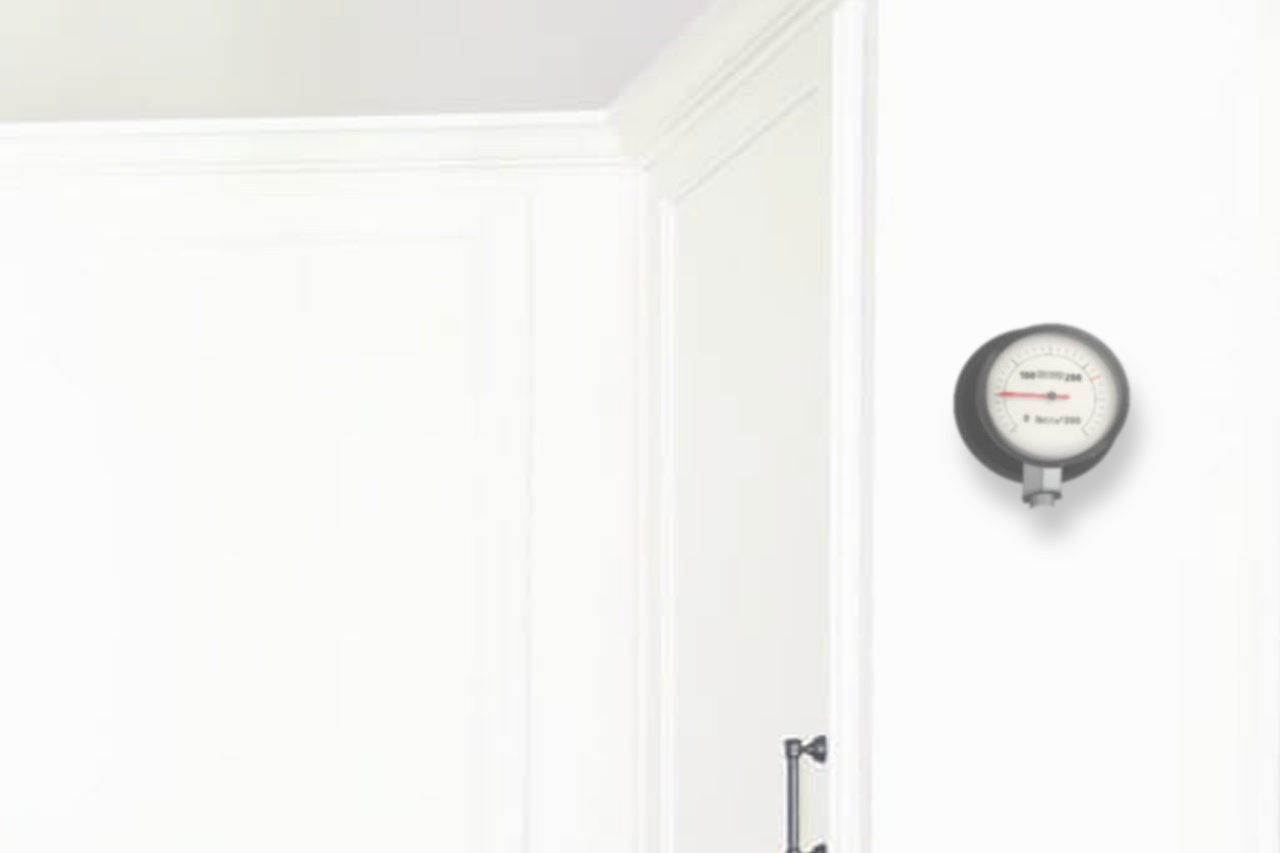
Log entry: 50psi
